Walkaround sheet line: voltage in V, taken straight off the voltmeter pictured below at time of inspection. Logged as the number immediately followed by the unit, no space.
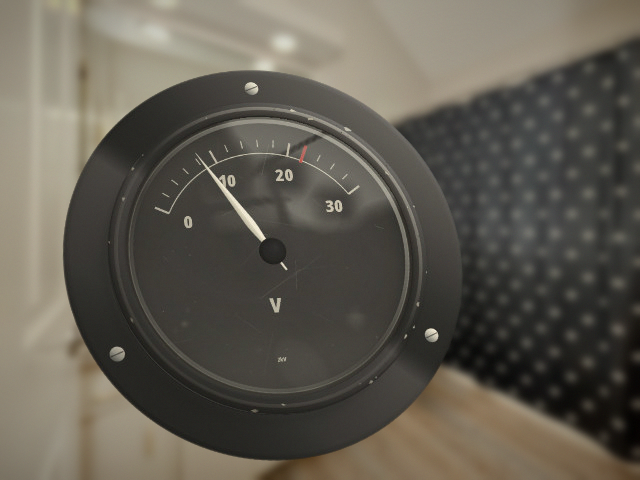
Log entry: 8V
